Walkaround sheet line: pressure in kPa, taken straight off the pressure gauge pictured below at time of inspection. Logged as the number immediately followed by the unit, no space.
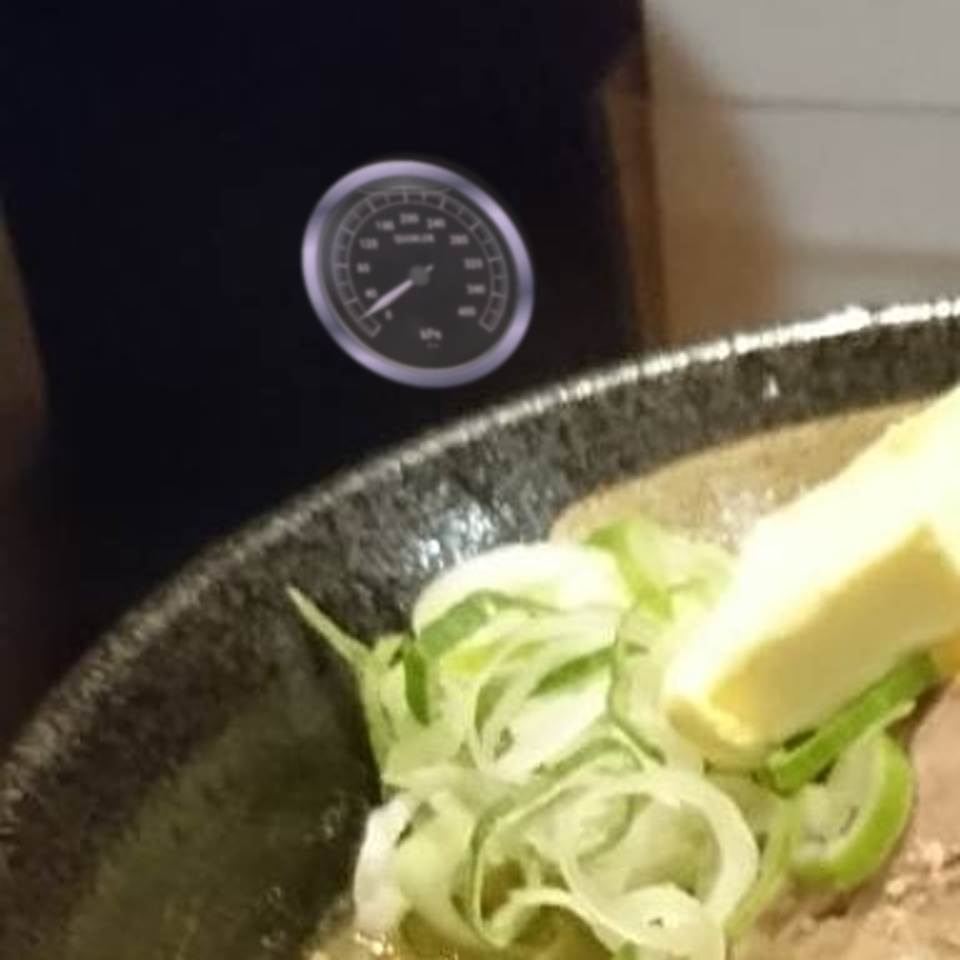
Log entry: 20kPa
